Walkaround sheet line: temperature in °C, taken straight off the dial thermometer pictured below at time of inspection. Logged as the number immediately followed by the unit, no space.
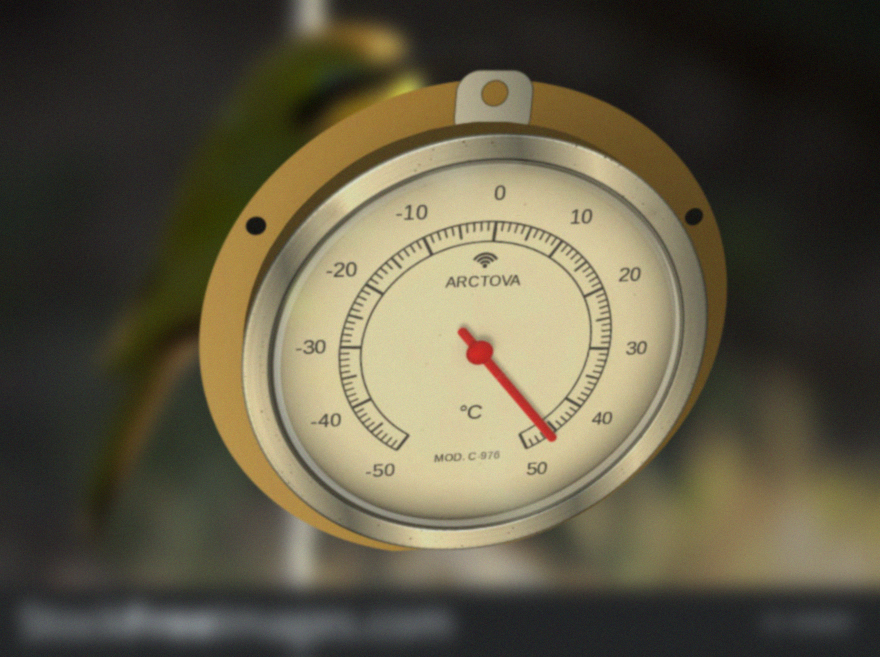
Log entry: 46°C
